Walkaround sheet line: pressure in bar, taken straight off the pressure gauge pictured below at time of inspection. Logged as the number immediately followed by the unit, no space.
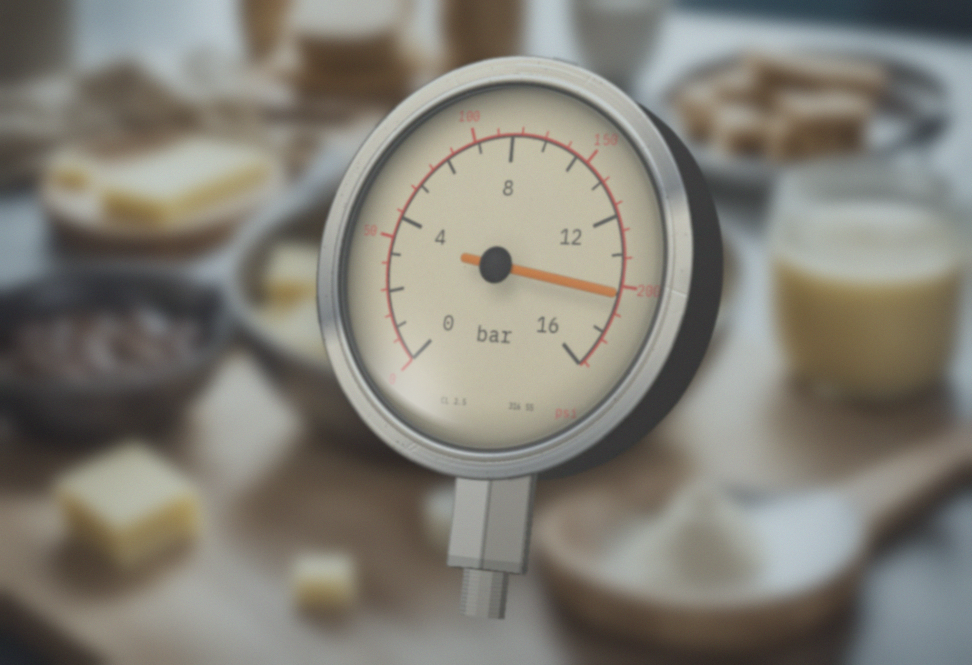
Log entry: 14bar
